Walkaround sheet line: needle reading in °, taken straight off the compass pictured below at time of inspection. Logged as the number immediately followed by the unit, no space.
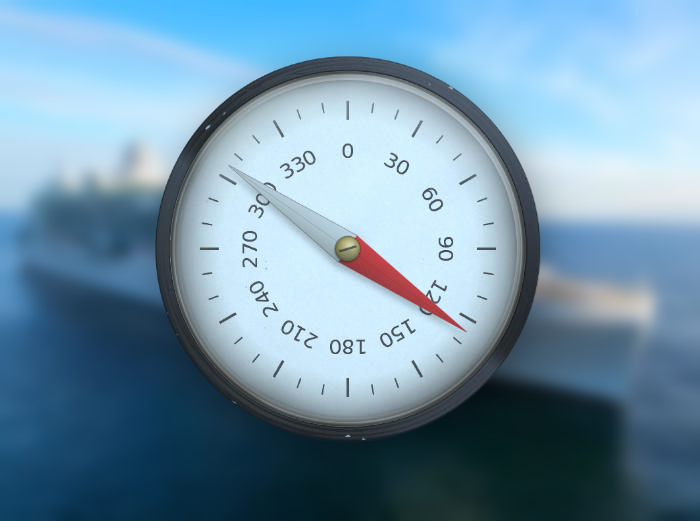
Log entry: 125°
